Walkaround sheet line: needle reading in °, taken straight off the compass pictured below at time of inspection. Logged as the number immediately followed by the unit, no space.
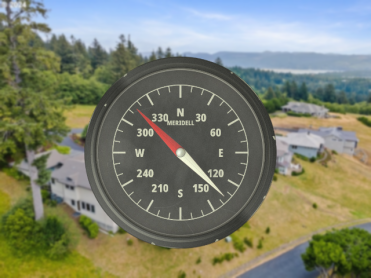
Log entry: 315°
